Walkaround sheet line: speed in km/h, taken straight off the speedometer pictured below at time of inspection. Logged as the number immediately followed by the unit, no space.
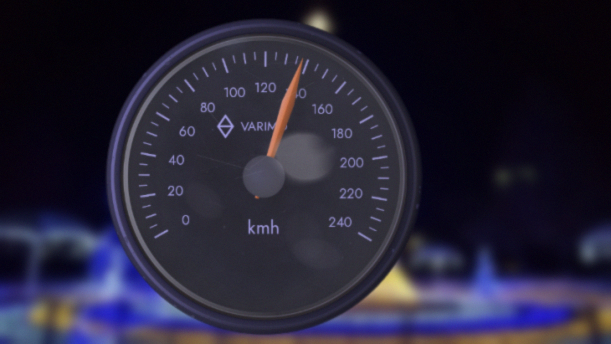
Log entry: 137.5km/h
